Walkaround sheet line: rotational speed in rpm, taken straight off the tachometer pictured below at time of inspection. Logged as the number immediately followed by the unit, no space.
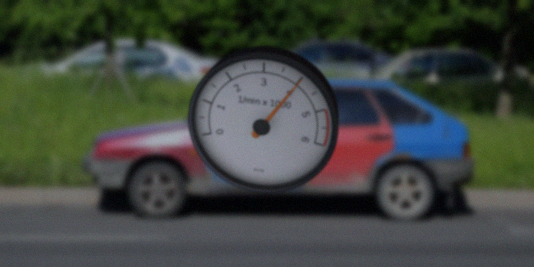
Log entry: 4000rpm
